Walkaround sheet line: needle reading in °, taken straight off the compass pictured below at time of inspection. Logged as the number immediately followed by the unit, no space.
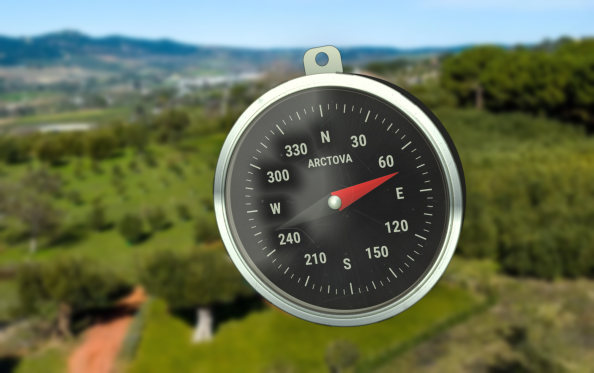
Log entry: 72.5°
